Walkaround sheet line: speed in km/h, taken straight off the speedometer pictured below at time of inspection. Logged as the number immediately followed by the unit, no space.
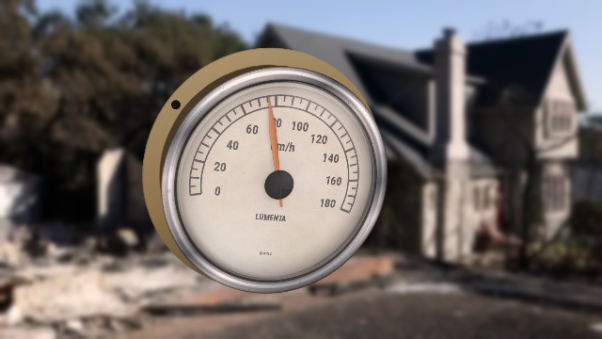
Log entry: 75km/h
